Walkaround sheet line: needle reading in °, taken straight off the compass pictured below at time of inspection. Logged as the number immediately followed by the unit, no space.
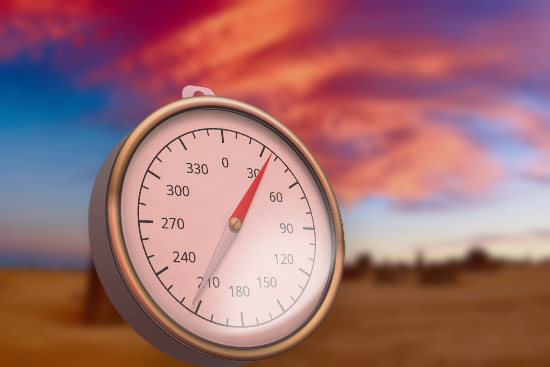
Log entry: 35°
